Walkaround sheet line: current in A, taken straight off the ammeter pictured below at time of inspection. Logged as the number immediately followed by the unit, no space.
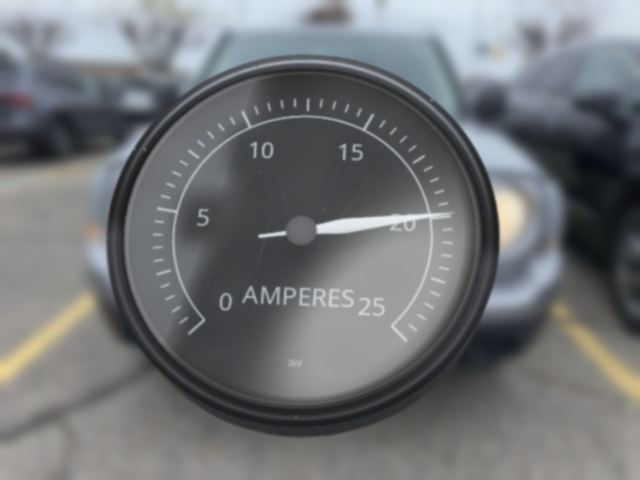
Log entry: 20A
